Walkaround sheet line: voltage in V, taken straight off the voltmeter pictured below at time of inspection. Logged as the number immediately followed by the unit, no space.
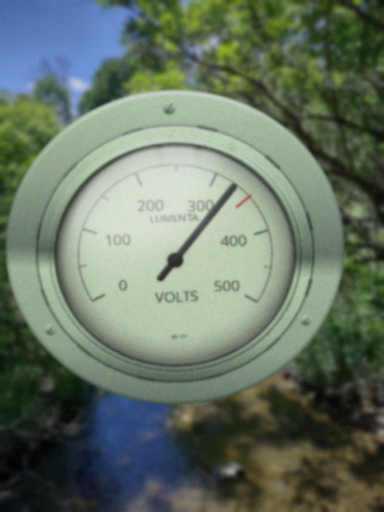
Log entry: 325V
